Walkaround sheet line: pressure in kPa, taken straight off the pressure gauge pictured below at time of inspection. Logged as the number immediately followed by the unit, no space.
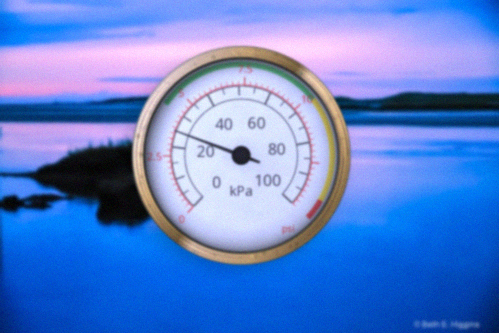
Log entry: 25kPa
